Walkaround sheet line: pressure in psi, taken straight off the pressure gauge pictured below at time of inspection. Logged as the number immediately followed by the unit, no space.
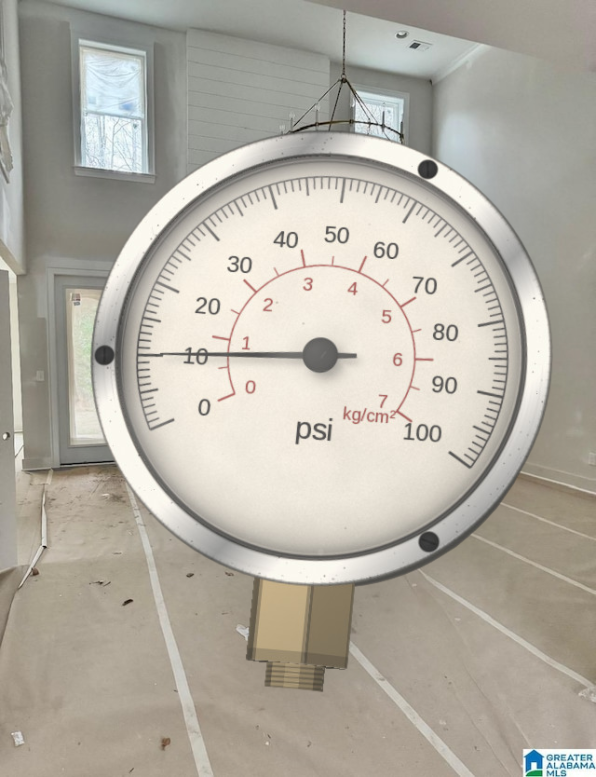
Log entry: 10psi
